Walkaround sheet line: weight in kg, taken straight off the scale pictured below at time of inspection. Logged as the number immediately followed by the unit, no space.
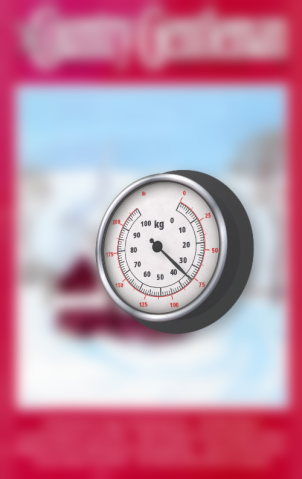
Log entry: 35kg
